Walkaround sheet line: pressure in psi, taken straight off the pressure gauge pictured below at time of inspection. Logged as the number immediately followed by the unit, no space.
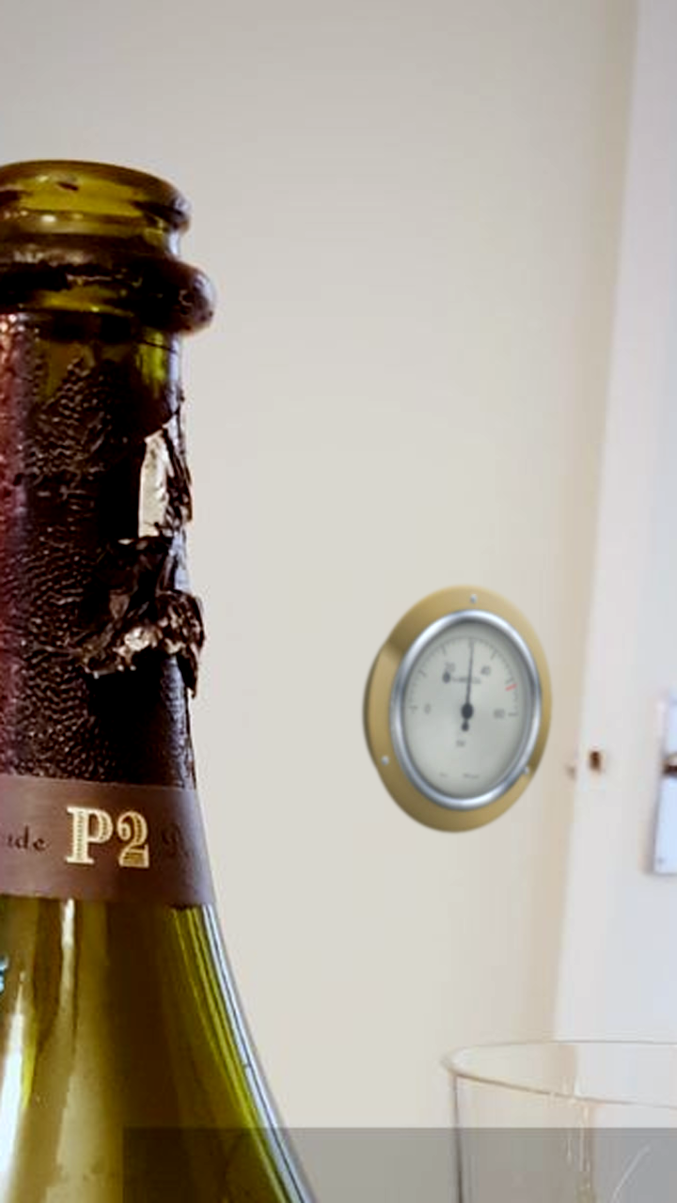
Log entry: 30psi
